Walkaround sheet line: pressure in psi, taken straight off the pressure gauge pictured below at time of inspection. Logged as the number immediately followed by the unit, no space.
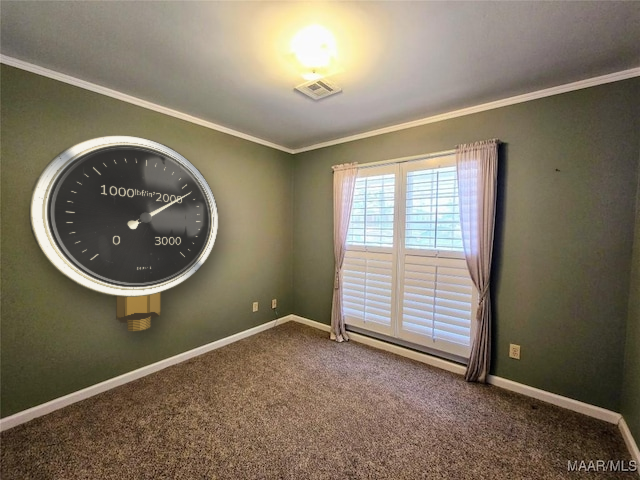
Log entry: 2100psi
